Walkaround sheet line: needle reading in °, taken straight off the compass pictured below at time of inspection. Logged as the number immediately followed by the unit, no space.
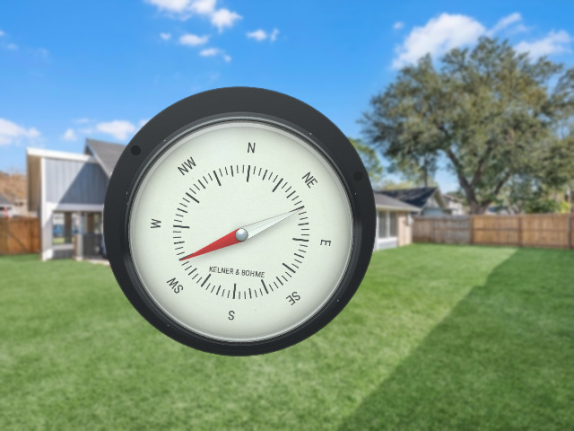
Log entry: 240°
